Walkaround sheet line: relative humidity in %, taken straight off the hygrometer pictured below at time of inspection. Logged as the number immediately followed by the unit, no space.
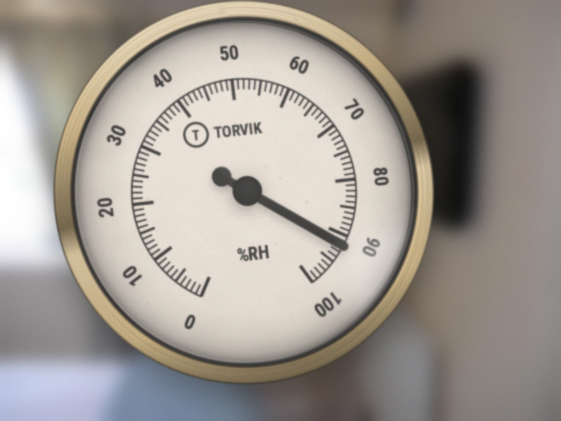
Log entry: 92%
